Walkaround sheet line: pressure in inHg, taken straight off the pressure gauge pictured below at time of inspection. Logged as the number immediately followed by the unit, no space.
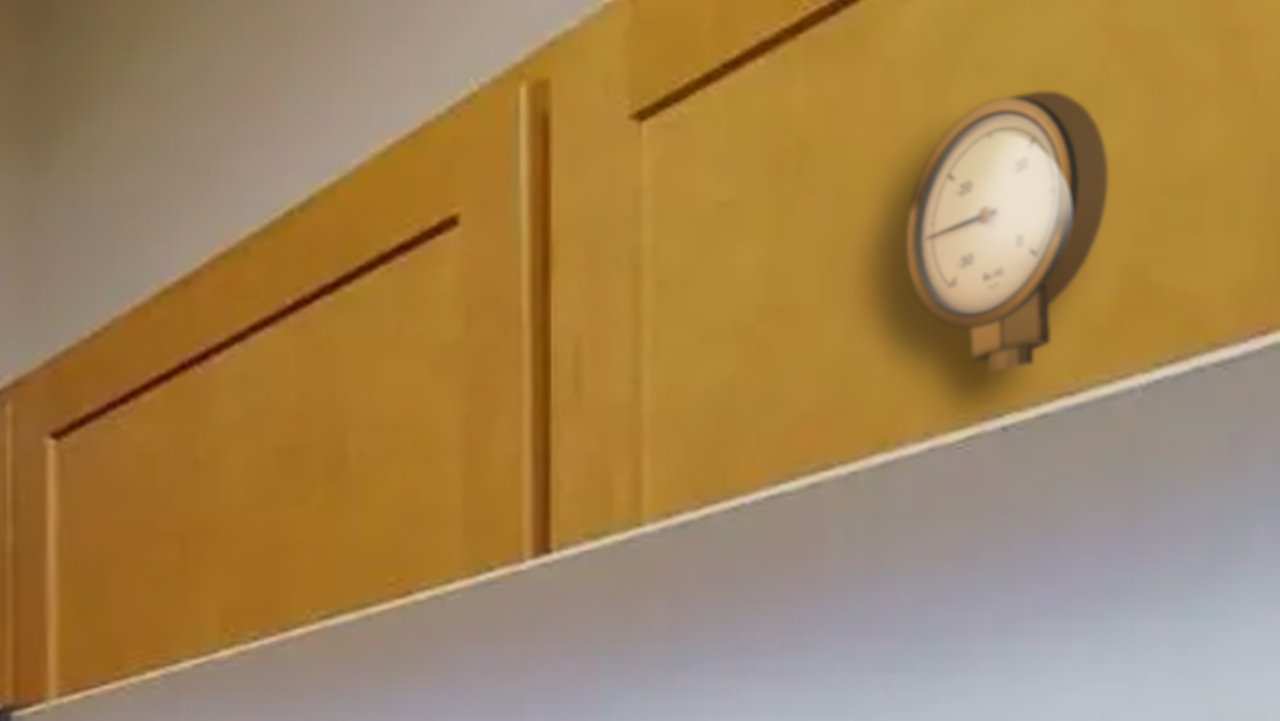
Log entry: -25inHg
